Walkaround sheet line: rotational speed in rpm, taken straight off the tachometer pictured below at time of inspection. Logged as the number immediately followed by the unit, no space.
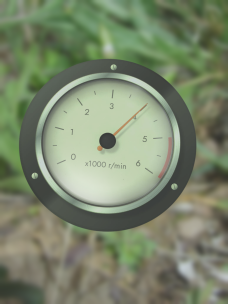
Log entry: 4000rpm
